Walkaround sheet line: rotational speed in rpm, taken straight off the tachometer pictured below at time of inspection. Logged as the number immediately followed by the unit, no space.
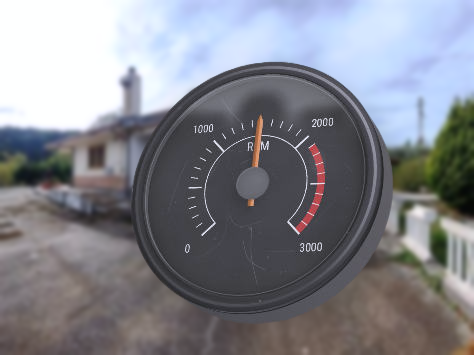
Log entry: 1500rpm
